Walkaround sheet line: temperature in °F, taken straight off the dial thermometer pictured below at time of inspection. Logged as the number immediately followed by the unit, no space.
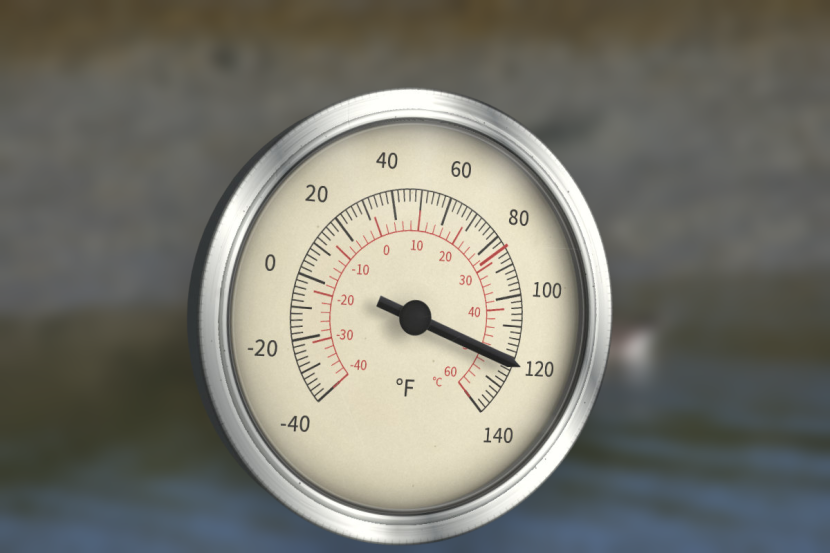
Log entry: 122°F
